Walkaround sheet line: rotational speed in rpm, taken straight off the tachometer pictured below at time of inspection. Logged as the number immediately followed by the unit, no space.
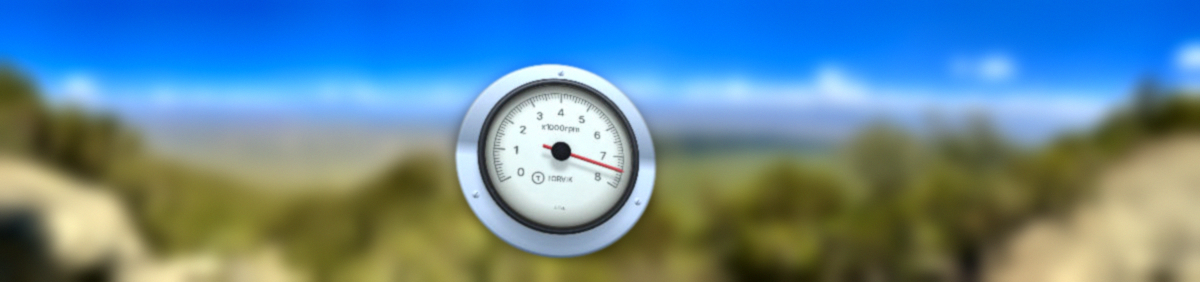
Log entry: 7500rpm
